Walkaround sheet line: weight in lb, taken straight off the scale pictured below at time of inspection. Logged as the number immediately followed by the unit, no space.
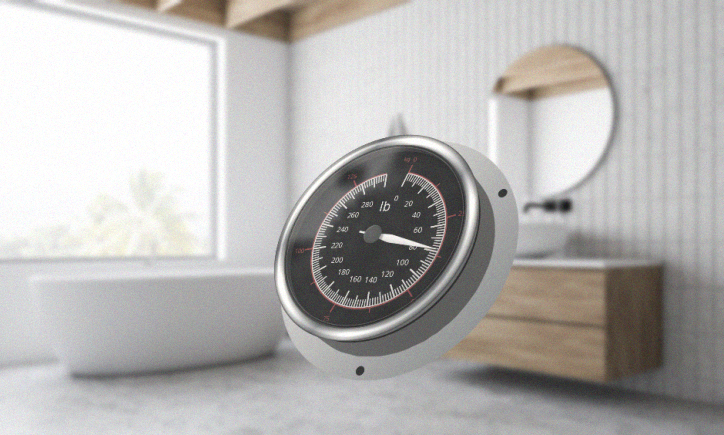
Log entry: 80lb
